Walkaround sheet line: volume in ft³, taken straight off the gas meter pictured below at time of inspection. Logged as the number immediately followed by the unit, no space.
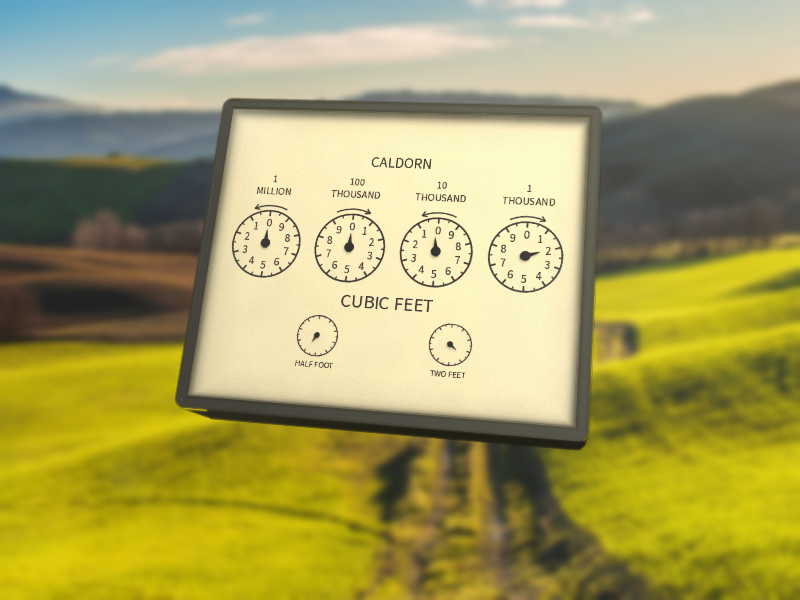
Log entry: 200ft³
